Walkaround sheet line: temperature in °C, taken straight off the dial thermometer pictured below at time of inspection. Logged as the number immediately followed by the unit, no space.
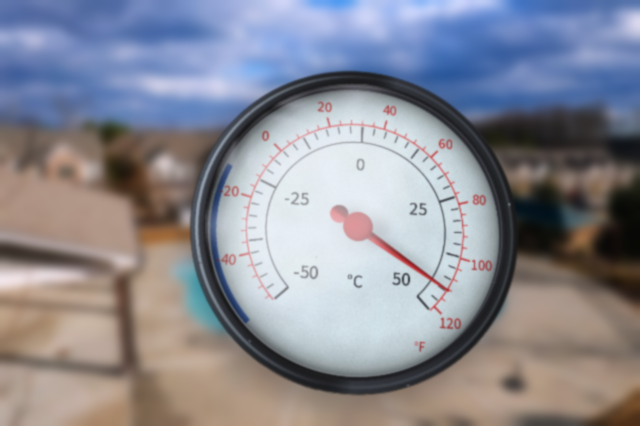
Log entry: 45°C
